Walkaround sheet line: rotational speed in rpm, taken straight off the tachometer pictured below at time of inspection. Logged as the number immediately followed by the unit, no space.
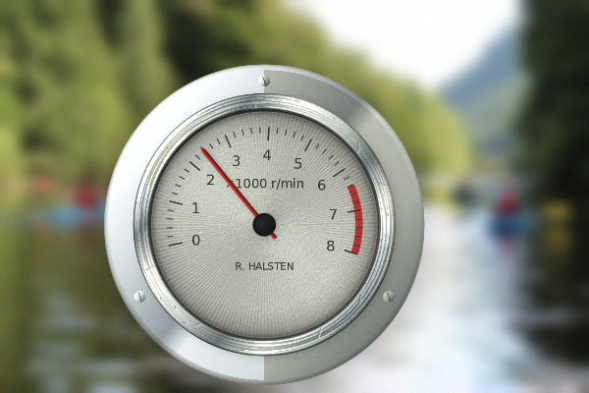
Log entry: 2400rpm
